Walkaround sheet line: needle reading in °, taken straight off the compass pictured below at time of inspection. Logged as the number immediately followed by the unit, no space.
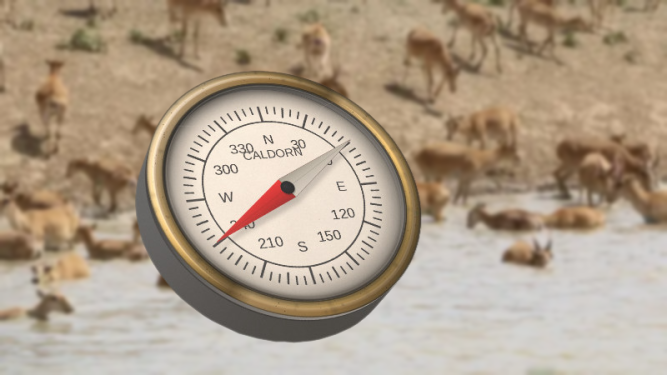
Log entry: 240°
